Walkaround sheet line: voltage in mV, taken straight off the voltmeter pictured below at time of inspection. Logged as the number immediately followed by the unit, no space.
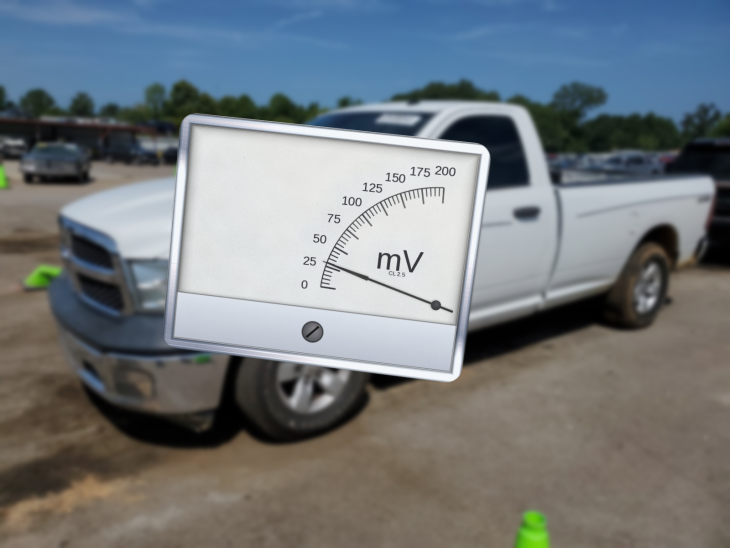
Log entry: 30mV
